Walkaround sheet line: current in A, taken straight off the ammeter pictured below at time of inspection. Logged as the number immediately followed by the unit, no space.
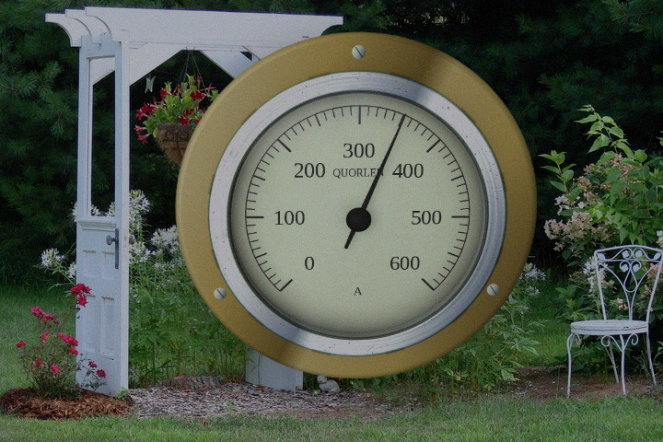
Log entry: 350A
